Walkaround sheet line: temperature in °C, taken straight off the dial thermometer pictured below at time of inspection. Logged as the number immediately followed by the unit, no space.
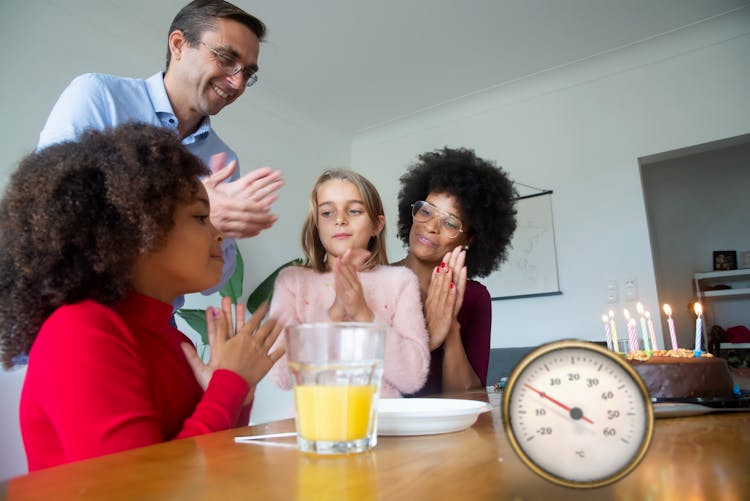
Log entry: 0°C
